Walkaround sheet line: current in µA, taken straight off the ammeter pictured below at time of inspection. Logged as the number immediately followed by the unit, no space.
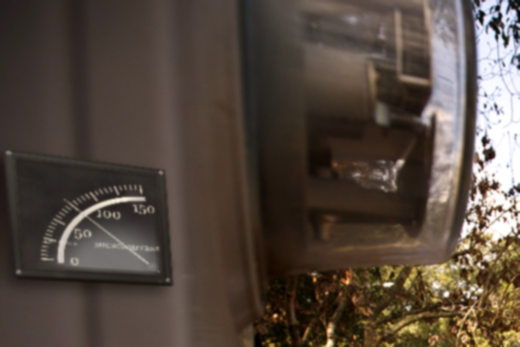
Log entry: 75µA
